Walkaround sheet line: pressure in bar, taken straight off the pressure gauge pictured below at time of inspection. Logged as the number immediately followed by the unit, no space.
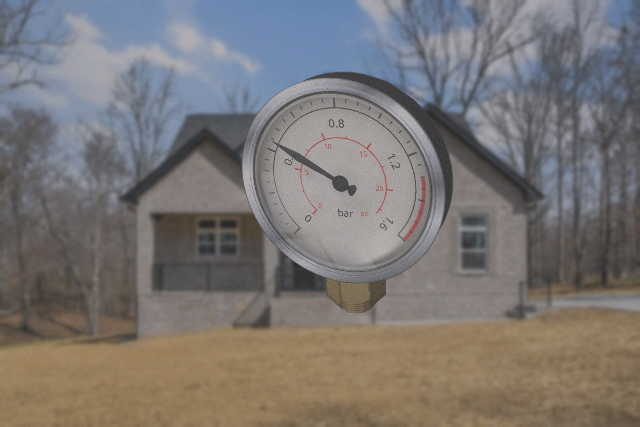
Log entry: 0.45bar
